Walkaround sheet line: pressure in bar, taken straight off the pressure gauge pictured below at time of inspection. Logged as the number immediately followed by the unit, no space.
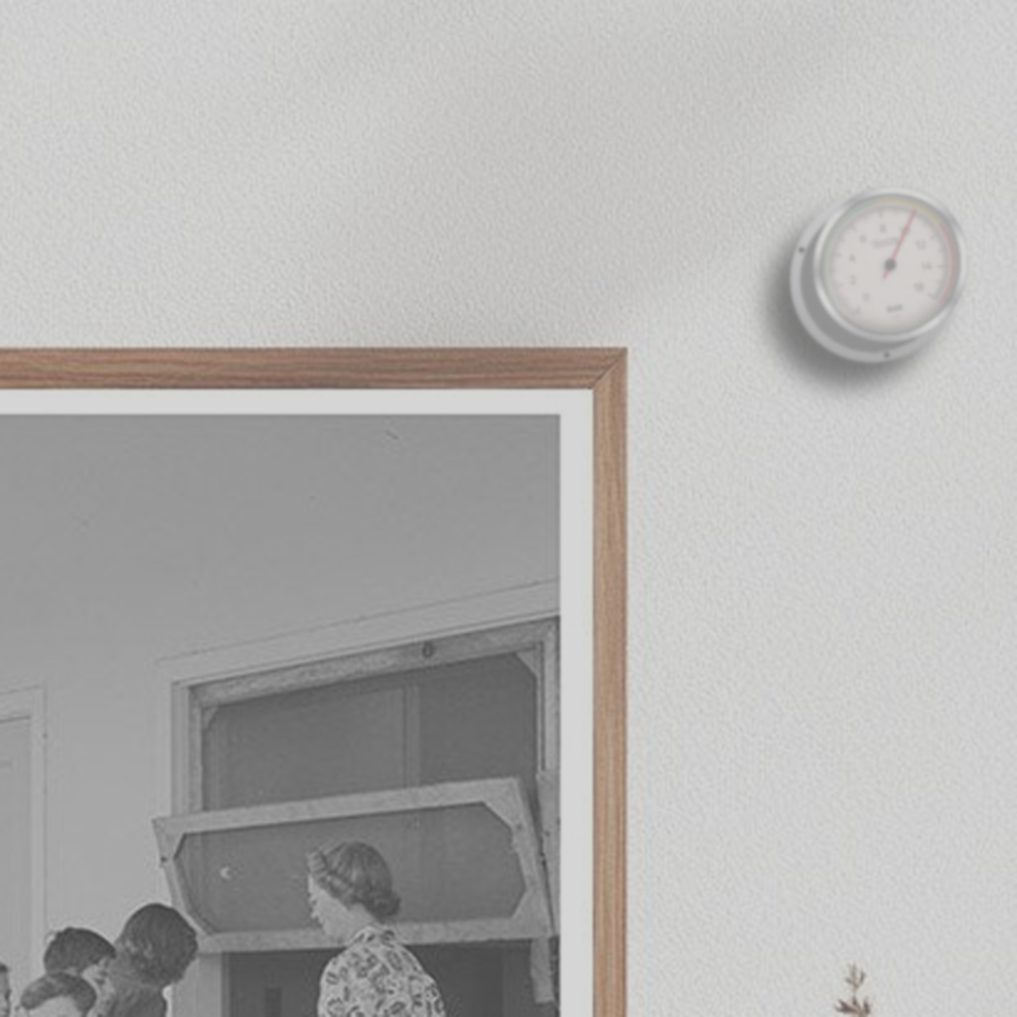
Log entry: 10bar
